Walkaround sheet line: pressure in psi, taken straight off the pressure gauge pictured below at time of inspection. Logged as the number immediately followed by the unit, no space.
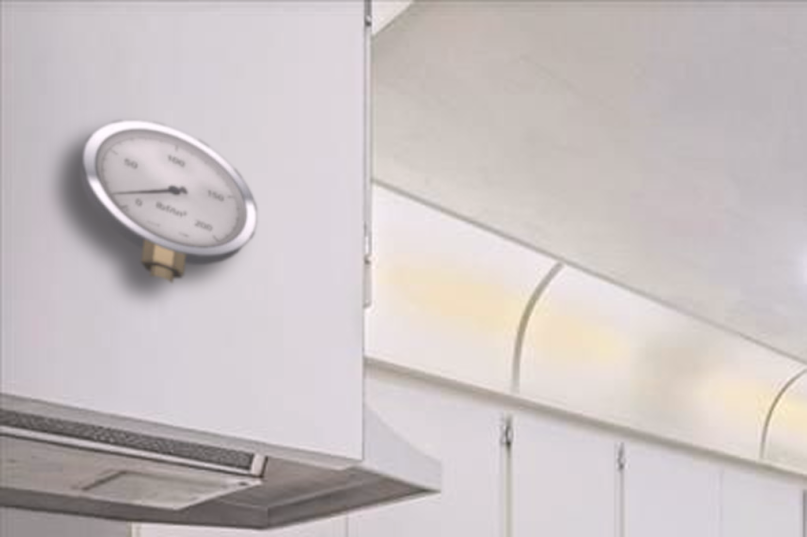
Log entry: 10psi
